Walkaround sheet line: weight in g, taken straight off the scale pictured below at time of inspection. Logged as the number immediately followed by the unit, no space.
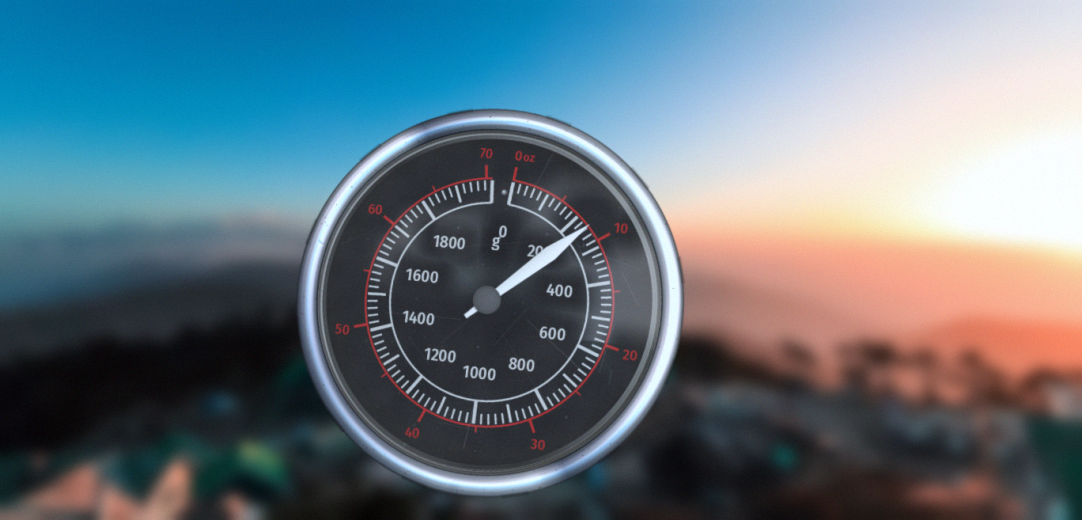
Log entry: 240g
